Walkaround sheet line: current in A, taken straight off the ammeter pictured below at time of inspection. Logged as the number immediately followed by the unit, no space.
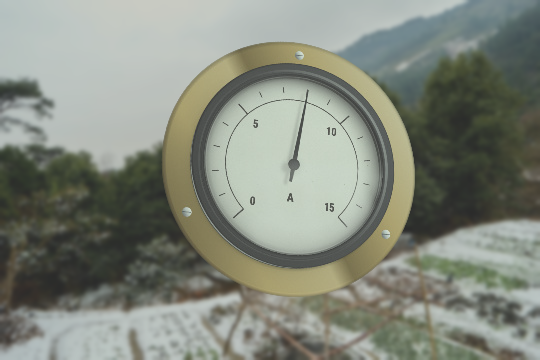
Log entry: 8A
